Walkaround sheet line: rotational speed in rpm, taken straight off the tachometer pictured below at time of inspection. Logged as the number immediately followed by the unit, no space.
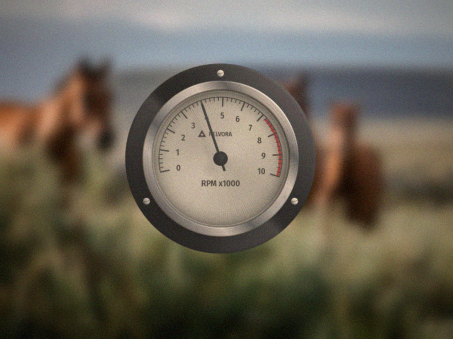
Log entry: 4000rpm
